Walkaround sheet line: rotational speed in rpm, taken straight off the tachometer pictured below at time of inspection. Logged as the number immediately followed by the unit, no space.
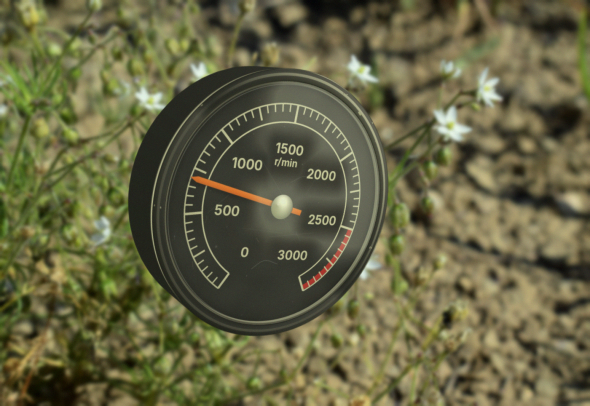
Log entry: 700rpm
